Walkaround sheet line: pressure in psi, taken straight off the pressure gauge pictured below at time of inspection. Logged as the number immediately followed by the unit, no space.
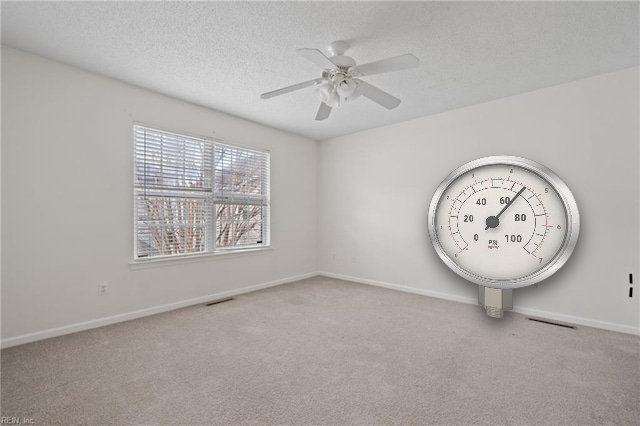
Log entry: 65psi
